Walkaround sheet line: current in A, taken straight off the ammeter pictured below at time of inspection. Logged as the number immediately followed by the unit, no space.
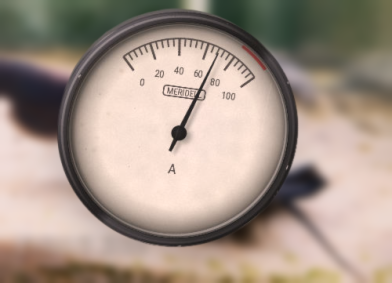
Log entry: 68A
